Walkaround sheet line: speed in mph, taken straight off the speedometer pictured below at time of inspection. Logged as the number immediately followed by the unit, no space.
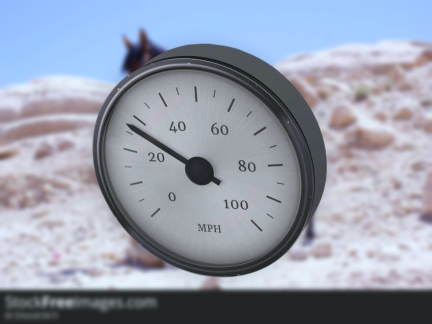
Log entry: 27.5mph
